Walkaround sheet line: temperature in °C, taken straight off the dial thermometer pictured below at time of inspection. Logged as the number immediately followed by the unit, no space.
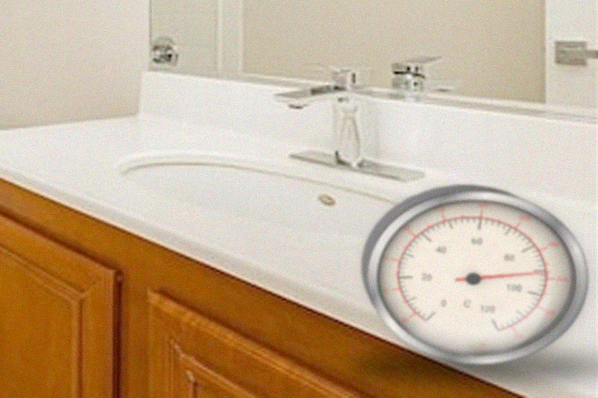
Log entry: 90°C
